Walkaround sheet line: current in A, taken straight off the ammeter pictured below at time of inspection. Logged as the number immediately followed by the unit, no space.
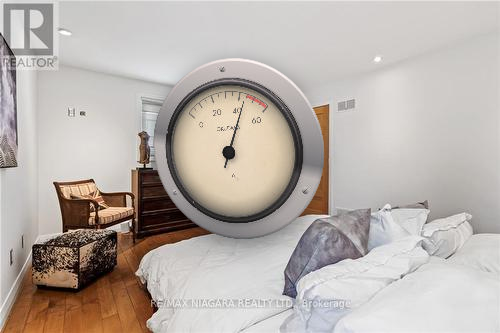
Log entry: 45A
